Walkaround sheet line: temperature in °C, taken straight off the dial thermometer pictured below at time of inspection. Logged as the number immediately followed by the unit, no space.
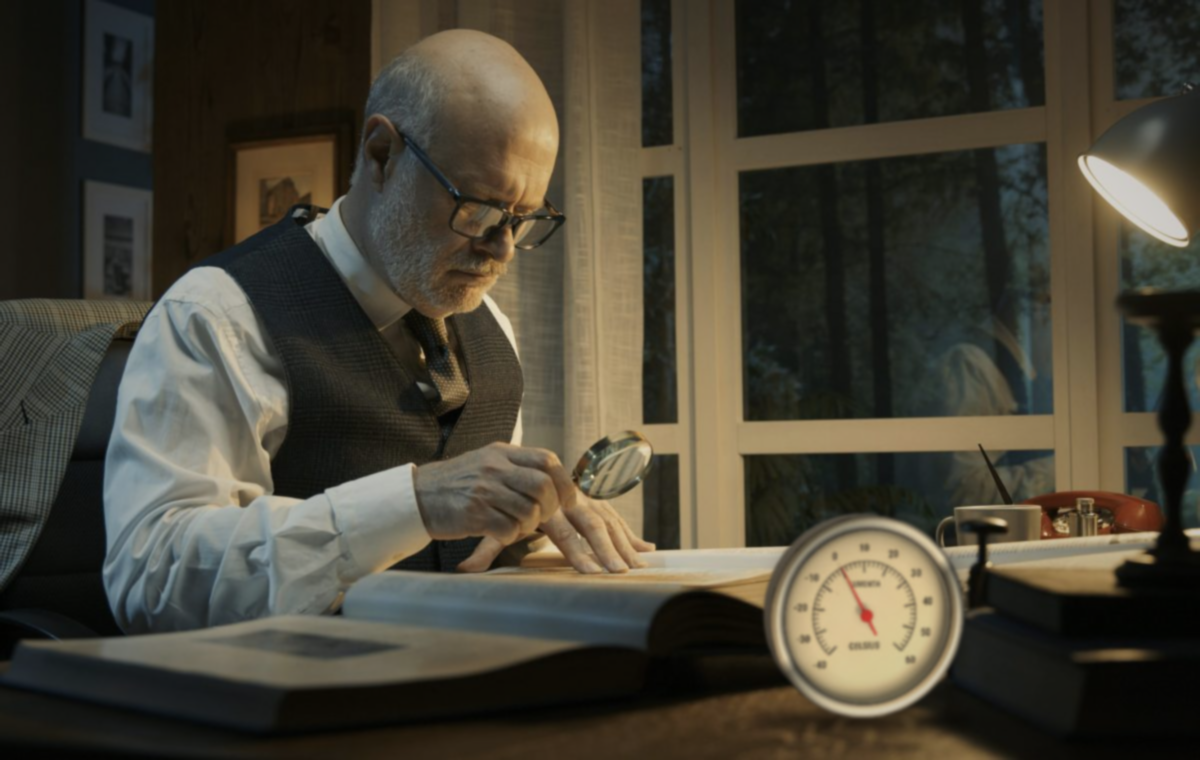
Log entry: 0°C
